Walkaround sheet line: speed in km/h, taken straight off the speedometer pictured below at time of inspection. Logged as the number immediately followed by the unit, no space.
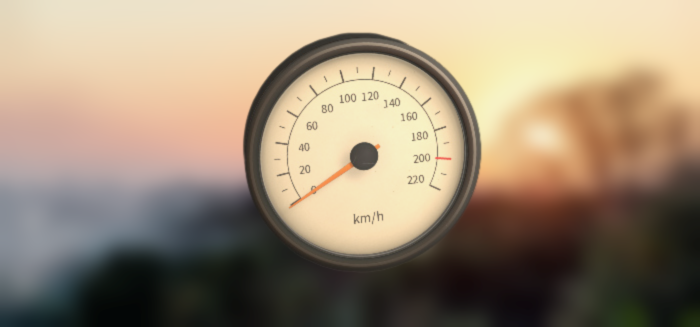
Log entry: 0km/h
